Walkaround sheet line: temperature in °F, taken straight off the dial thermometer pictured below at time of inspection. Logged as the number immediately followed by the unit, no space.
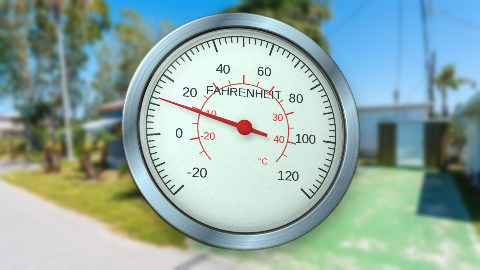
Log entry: 12°F
